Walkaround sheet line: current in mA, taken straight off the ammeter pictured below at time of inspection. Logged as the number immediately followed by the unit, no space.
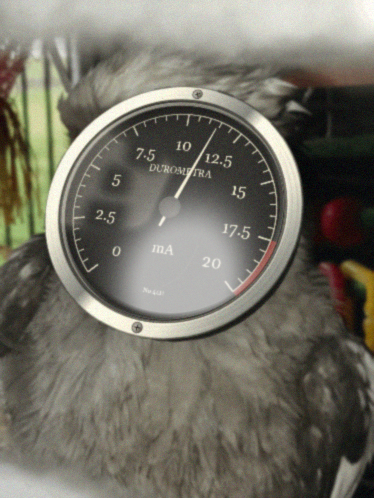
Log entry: 11.5mA
